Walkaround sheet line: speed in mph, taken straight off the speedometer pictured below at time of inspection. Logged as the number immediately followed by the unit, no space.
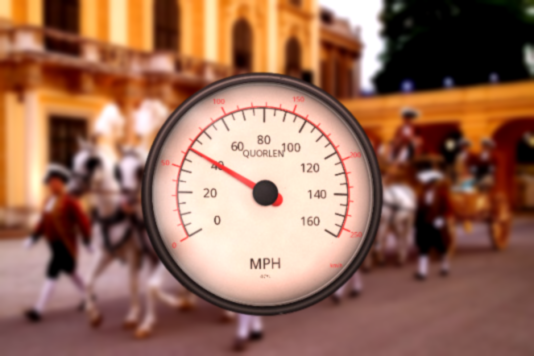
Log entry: 40mph
